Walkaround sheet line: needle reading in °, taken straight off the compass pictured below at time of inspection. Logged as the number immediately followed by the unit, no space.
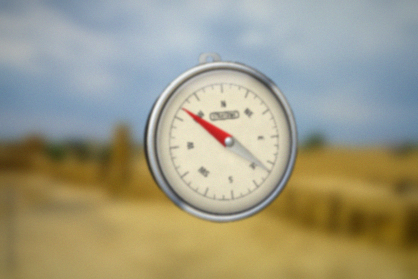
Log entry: 310°
